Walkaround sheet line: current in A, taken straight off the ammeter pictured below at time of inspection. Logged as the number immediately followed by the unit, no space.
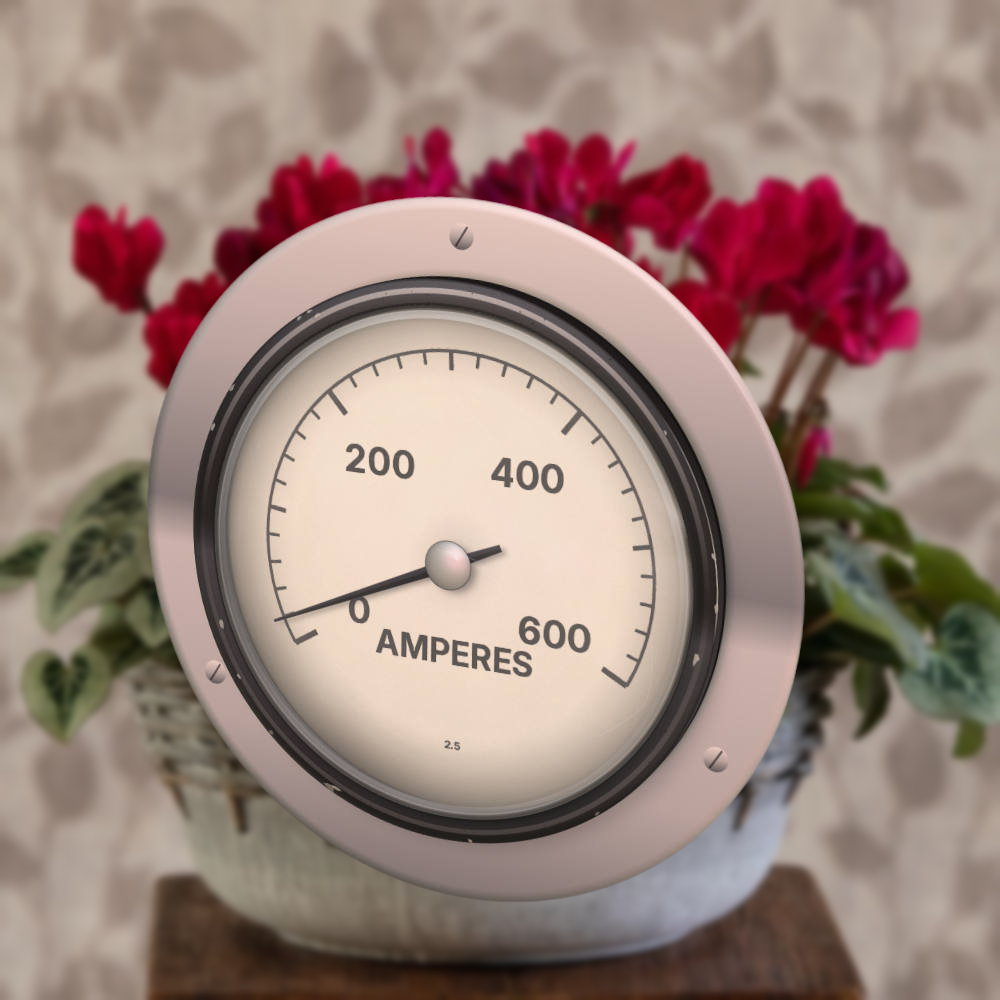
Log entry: 20A
